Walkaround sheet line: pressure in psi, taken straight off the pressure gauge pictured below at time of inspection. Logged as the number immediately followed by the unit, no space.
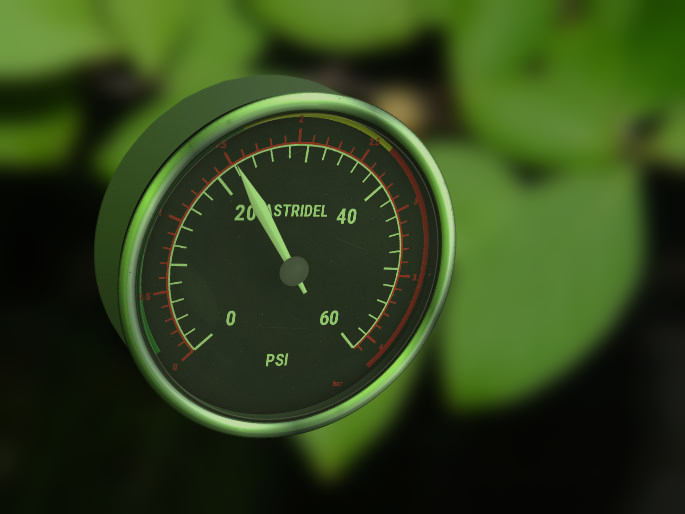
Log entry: 22psi
